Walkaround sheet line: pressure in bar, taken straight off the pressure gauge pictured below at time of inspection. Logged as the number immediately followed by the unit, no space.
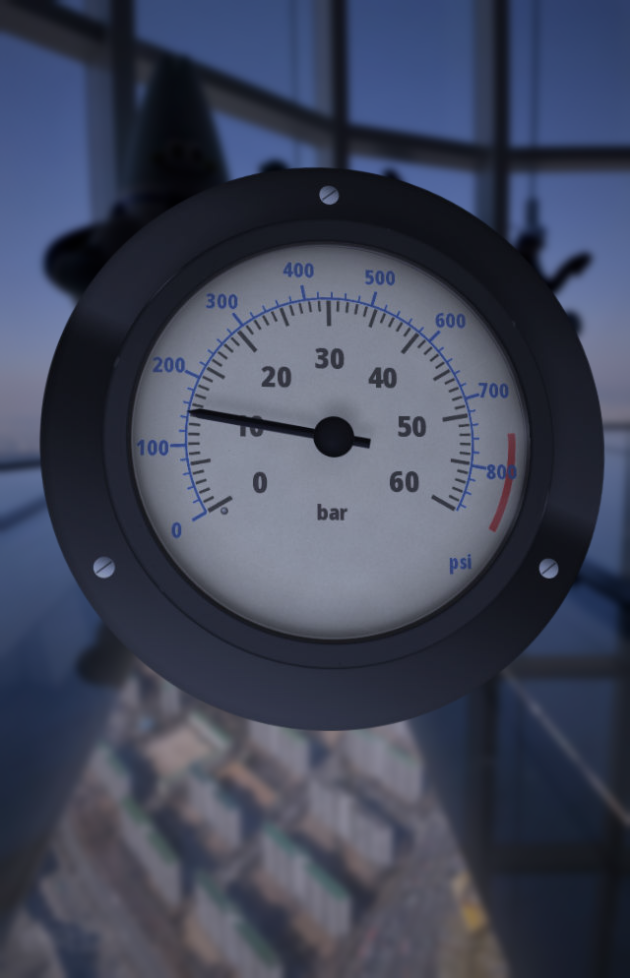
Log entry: 10bar
